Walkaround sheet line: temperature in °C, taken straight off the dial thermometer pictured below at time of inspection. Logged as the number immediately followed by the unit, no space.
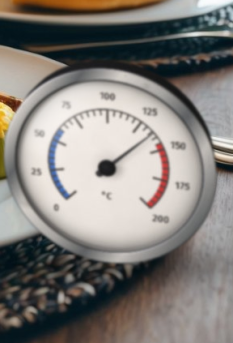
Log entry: 135°C
